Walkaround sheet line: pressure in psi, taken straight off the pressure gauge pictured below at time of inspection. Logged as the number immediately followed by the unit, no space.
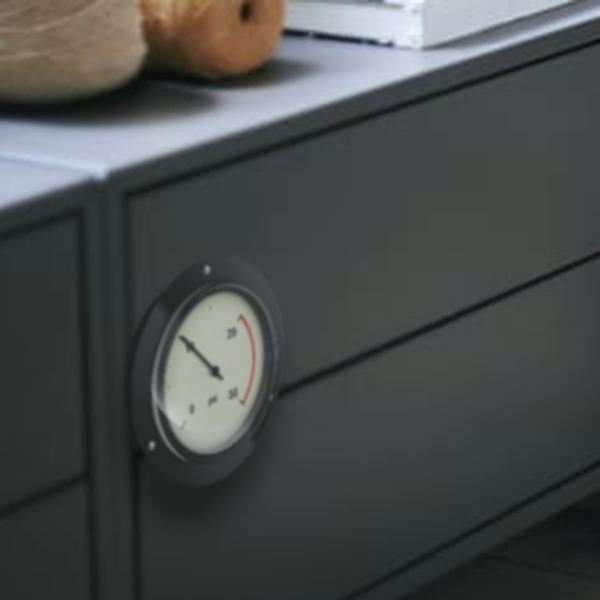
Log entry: 10psi
